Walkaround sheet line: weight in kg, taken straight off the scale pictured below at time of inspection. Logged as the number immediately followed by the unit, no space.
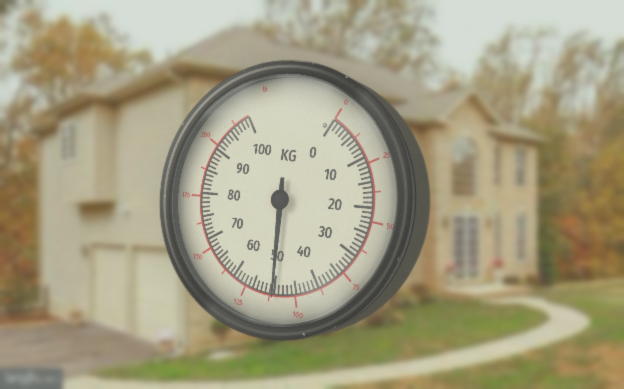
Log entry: 50kg
